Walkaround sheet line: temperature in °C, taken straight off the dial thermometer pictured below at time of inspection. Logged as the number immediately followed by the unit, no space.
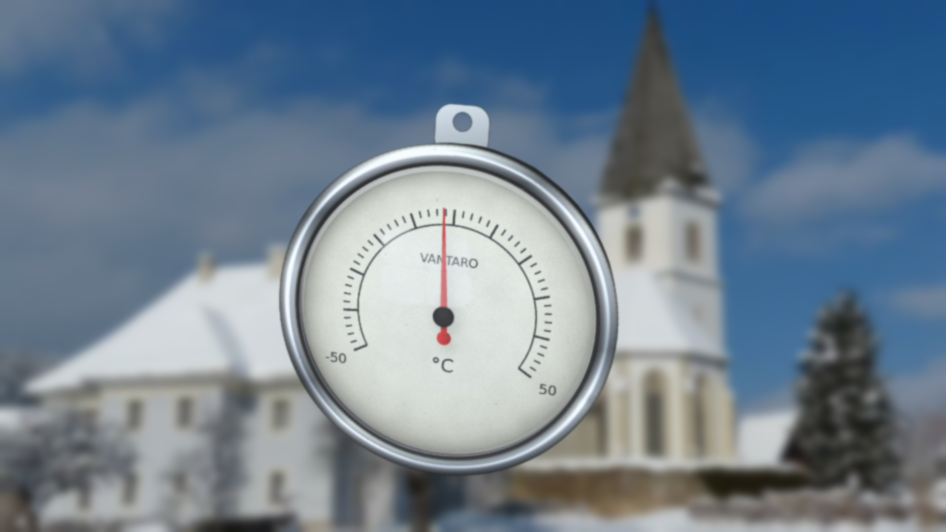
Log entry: -2°C
